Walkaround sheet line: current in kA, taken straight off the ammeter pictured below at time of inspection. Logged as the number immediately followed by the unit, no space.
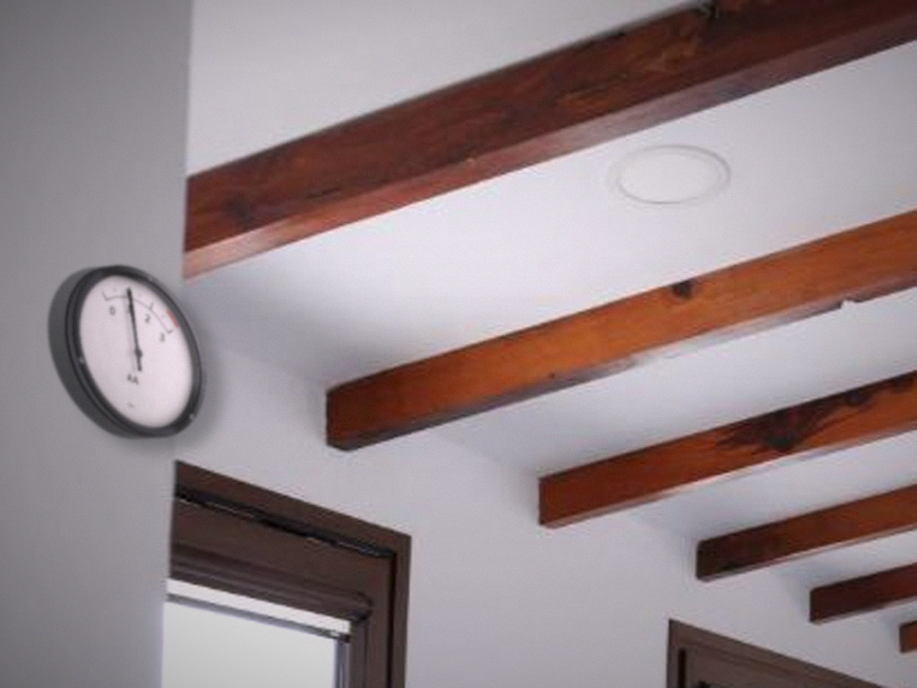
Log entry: 1kA
